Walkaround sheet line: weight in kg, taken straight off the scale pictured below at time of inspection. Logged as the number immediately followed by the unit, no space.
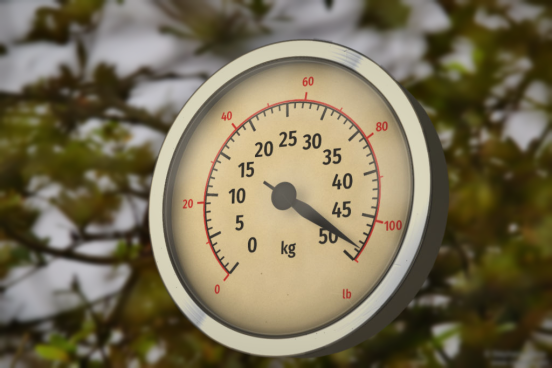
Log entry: 48.5kg
